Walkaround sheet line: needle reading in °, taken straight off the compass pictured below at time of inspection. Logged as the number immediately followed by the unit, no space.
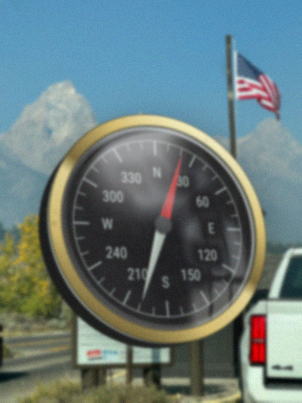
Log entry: 20°
